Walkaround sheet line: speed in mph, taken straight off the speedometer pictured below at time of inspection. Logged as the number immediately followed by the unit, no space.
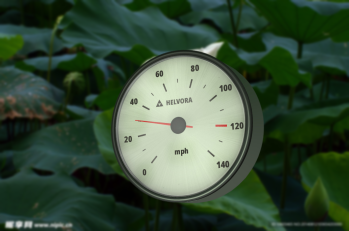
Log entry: 30mph
